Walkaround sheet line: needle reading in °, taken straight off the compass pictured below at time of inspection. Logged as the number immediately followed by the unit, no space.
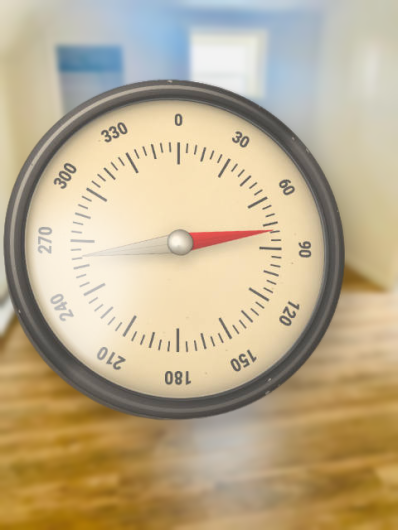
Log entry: 80°
